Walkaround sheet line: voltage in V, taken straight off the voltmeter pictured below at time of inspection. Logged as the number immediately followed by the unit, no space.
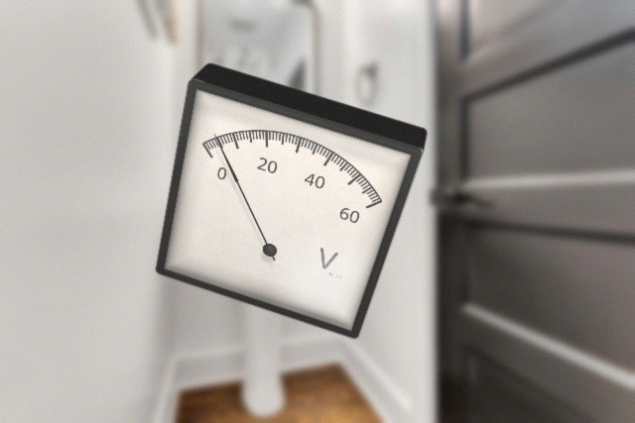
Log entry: 5V
